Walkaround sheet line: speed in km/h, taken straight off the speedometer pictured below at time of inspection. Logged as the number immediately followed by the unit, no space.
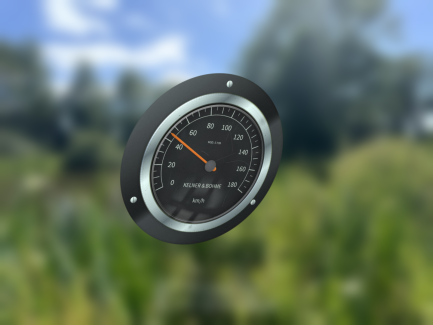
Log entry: 45km/h
